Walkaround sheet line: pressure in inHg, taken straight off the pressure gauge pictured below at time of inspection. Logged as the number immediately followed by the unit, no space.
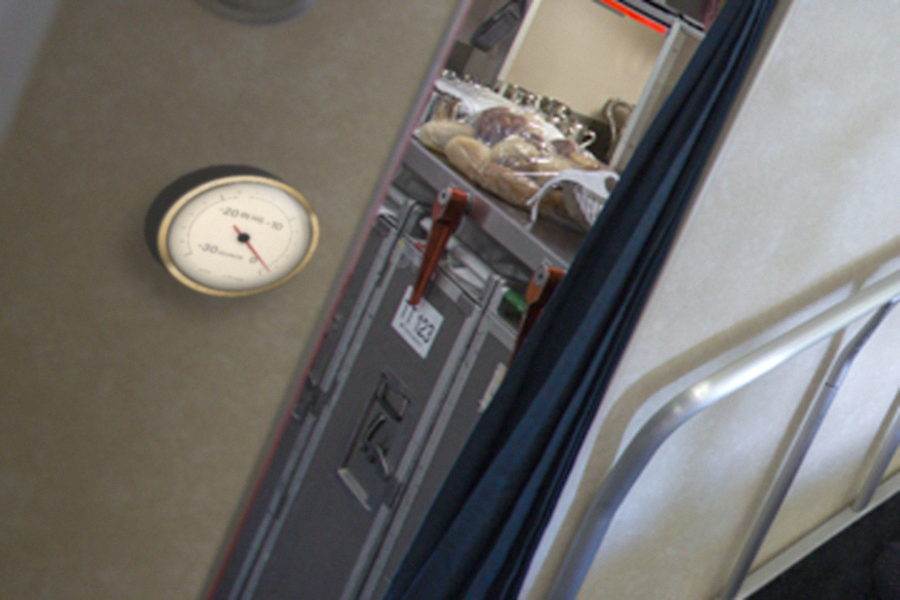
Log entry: -1inHg
